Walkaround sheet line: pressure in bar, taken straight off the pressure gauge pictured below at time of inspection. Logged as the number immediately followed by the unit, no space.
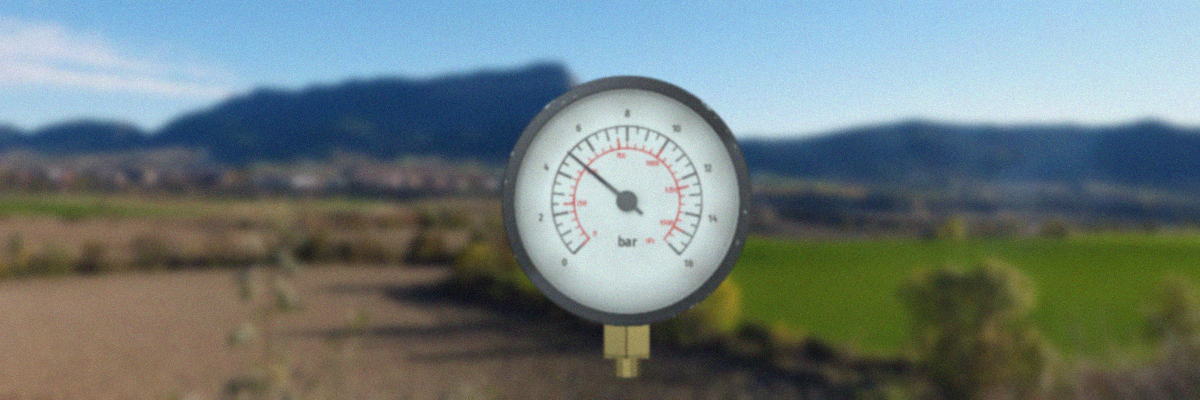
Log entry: 5bar
